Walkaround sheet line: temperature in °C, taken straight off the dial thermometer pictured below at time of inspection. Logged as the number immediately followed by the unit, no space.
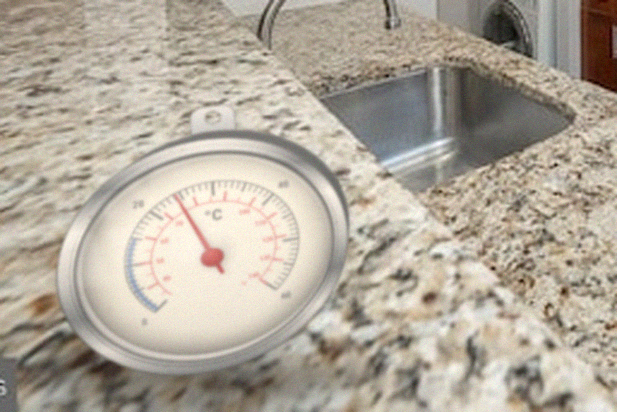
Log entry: 25°C
